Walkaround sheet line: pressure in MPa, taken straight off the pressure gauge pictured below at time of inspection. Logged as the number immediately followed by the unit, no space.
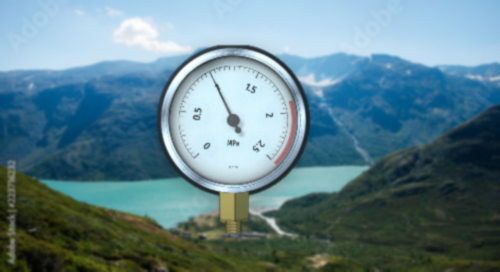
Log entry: 1MPa
